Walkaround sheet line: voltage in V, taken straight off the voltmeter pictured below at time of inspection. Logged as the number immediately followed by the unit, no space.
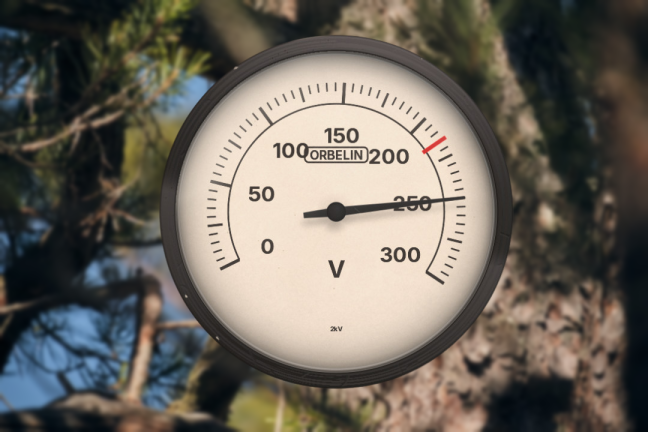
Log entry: 250V
